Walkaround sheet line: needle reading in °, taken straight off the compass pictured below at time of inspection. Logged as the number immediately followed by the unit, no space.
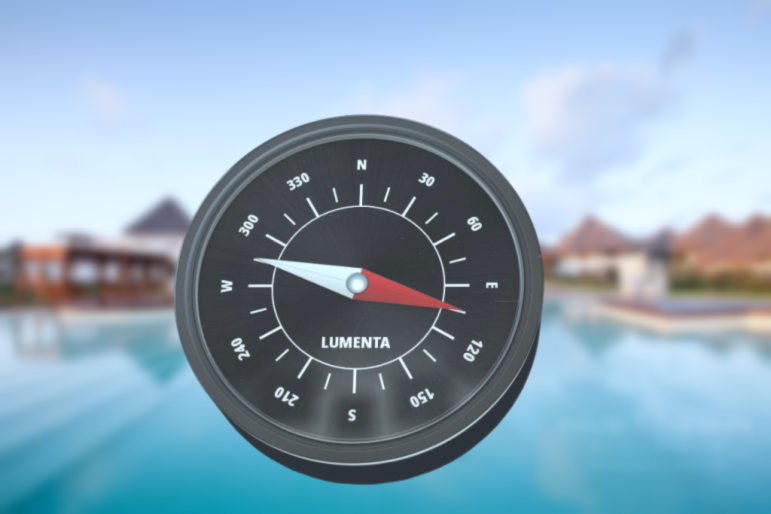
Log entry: 105°
